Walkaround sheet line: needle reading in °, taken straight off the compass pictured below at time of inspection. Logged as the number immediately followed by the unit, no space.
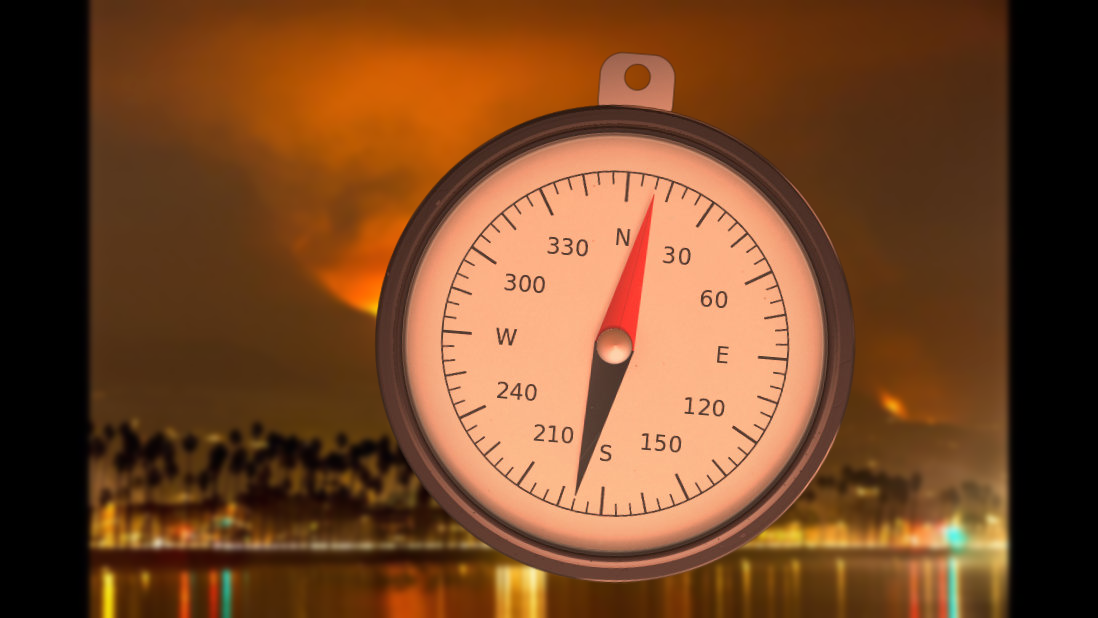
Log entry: 10°
